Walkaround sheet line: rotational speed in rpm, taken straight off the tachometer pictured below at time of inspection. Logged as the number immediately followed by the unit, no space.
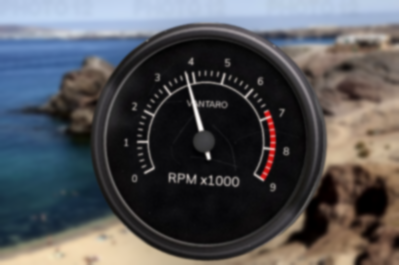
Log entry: 3800rpm
